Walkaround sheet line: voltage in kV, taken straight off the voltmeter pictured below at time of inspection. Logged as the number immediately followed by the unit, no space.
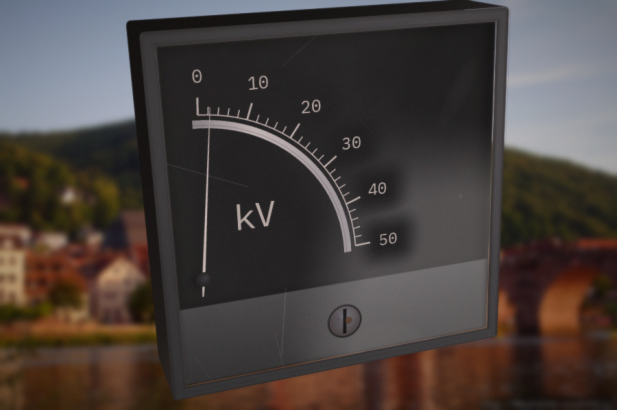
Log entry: 2kV
